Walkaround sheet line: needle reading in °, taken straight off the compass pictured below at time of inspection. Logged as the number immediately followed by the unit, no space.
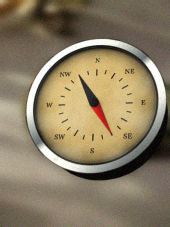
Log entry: 150°
